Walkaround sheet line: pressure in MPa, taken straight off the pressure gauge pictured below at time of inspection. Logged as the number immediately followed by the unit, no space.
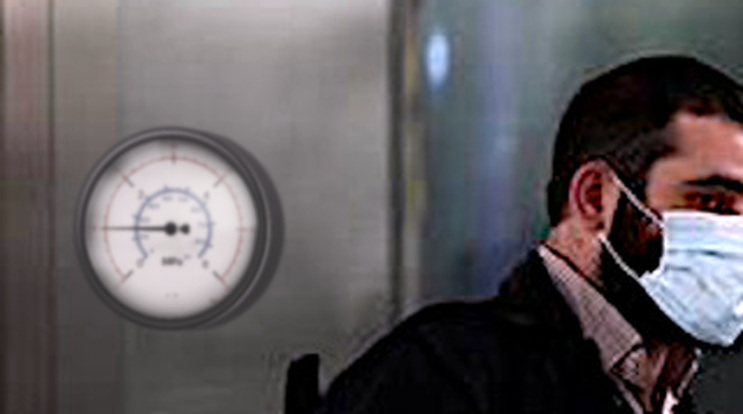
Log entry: 1MPa
